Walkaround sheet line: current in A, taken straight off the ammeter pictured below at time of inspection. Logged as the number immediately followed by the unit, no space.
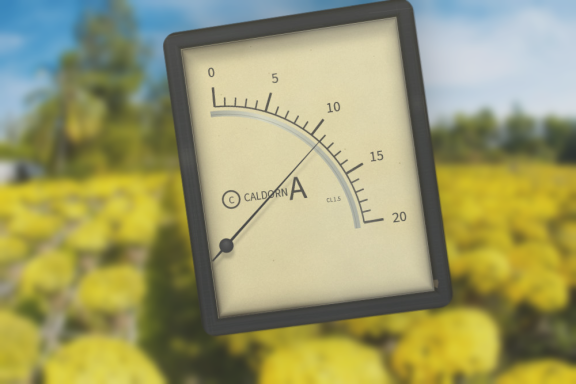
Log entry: 11A
